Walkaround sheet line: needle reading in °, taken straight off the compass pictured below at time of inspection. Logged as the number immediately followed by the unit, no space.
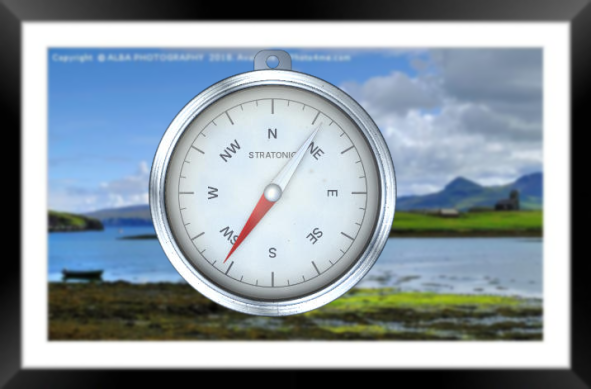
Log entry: 215°
